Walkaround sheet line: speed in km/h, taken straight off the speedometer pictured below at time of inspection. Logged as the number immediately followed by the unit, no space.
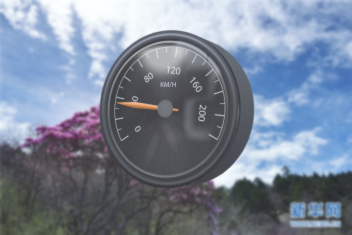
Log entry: 35km/h
